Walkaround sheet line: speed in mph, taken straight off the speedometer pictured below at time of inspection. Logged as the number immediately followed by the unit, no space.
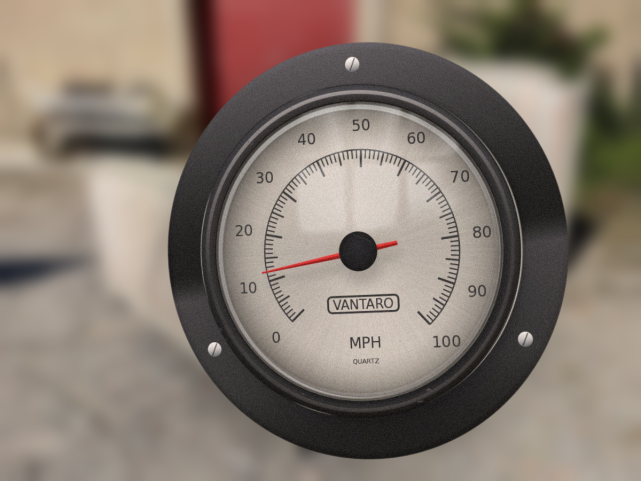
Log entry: 12mph
